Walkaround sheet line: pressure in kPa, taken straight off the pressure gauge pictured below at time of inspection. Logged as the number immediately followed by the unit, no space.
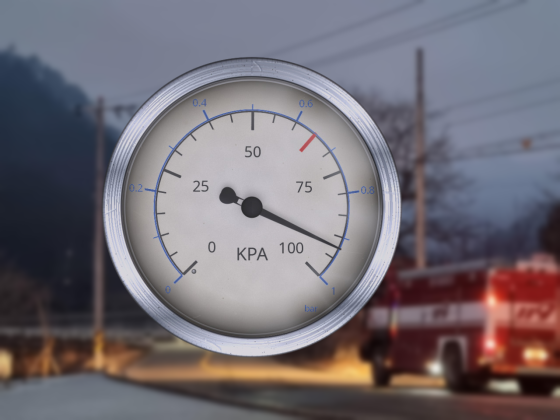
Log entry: 92.5kPa
